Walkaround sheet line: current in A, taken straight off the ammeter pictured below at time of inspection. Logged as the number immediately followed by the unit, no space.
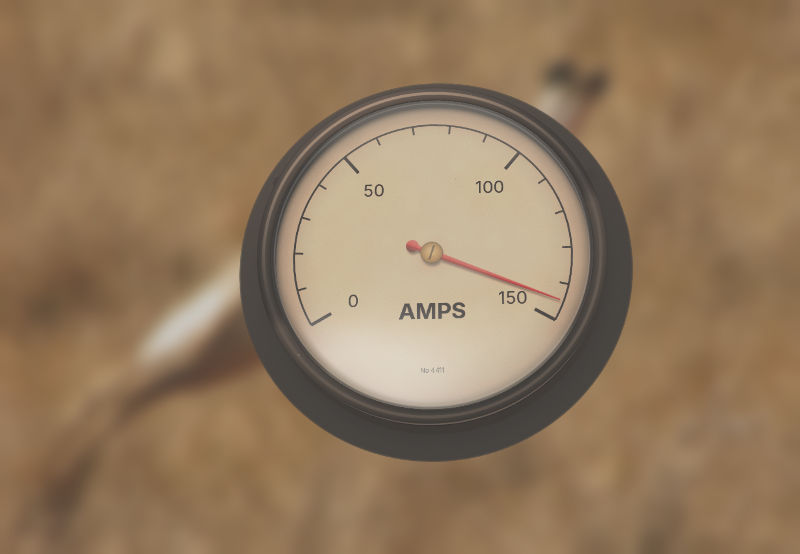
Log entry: 145A
